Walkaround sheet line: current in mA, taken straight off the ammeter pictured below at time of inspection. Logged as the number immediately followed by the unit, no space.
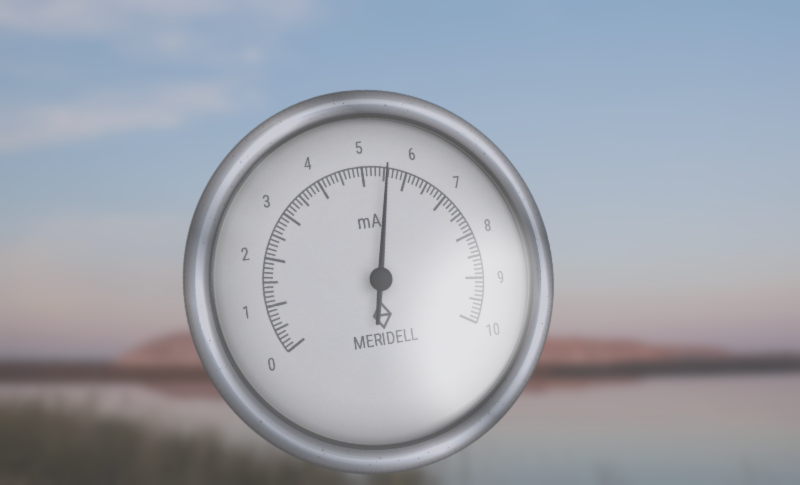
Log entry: 5.5mA
